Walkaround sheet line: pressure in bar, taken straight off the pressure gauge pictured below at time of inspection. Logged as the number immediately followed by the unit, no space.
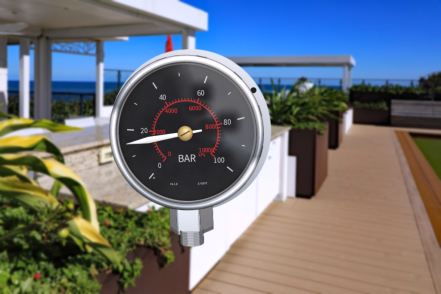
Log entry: 15bar
